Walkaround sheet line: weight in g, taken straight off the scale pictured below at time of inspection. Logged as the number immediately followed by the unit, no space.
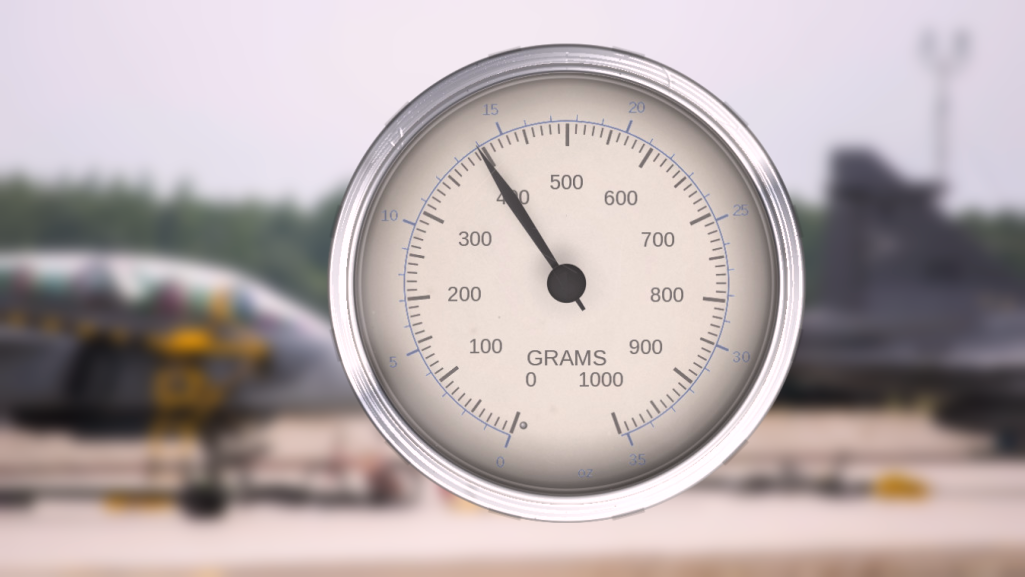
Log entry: 395g
